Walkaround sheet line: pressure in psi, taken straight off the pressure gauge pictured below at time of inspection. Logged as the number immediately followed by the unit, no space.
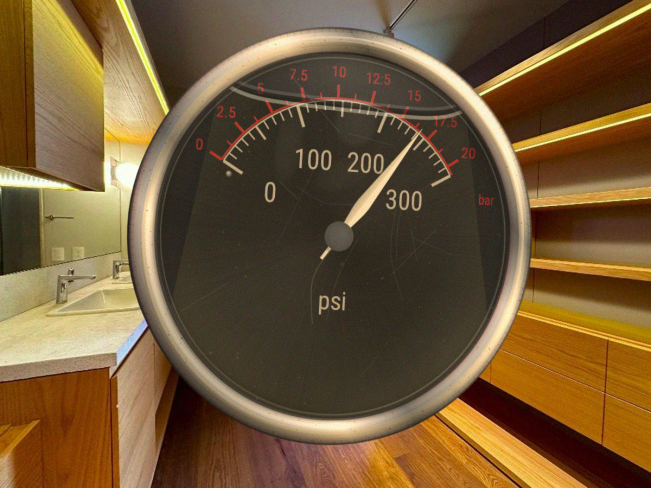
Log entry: 240psi
